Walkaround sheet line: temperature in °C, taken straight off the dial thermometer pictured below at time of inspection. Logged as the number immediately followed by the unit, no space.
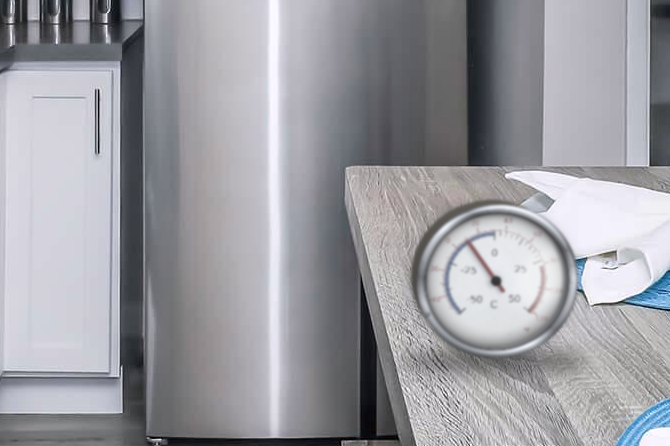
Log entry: -12.5°C
